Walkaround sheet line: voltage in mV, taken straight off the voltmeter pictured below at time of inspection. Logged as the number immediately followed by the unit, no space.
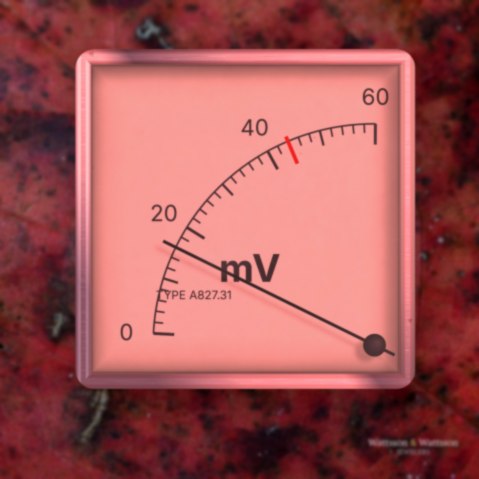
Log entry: 16mV
